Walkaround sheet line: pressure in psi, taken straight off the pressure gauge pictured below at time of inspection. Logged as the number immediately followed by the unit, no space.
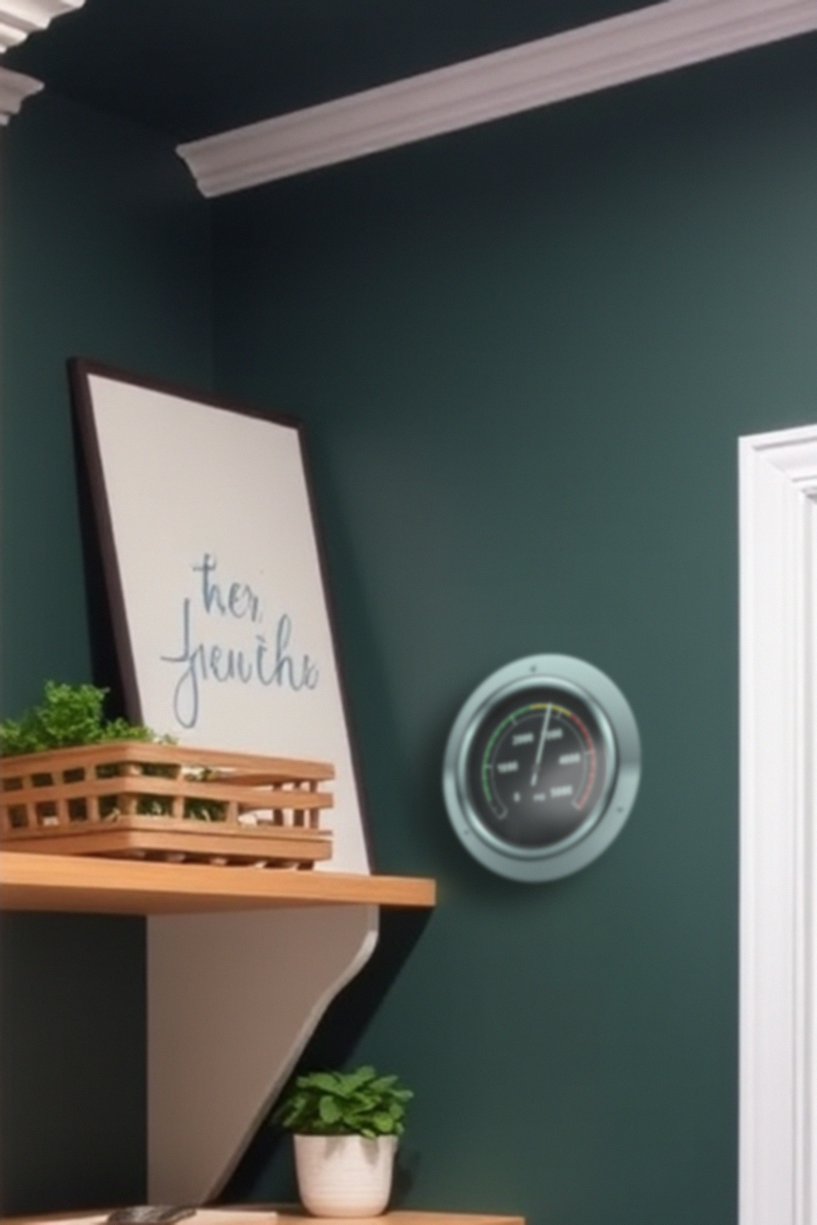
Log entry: 2800psi
